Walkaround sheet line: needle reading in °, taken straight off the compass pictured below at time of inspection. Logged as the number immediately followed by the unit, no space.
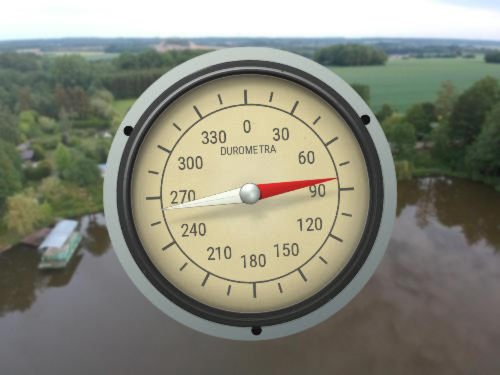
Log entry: 82.5°
